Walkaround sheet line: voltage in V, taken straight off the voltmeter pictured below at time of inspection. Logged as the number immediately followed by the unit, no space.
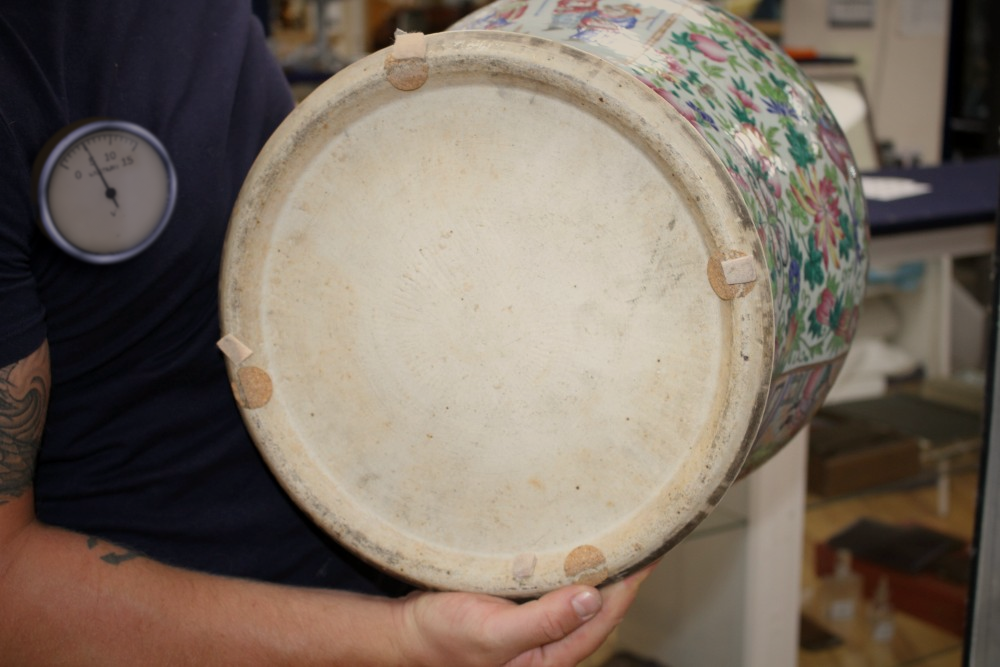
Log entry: 5V
